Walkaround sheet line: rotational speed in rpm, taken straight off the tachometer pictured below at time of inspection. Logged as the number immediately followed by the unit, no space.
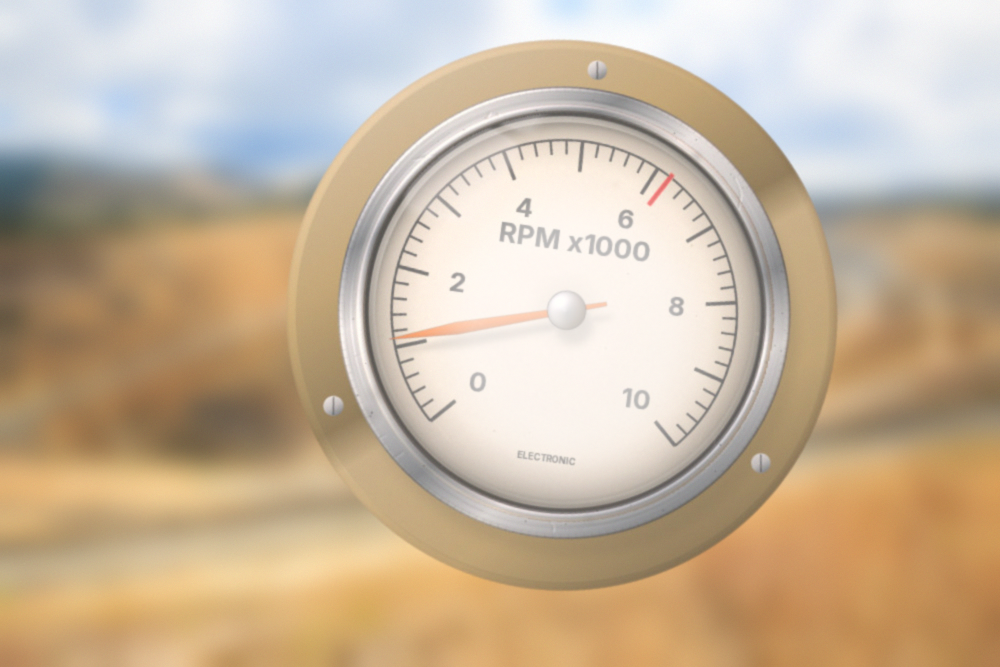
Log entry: 1100rpm
